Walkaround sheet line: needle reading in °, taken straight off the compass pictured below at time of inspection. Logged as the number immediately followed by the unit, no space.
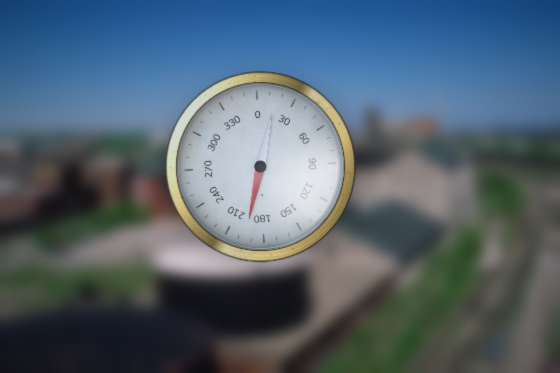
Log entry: 195°
